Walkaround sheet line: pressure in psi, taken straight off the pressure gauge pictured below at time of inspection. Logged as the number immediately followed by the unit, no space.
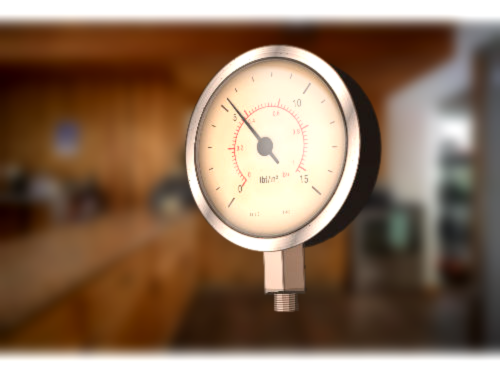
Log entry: 5.5psi
